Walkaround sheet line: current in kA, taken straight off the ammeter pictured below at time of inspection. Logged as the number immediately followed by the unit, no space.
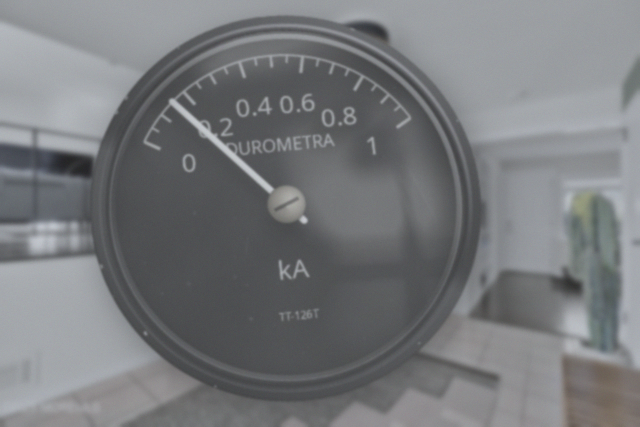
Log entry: 0.15kA
